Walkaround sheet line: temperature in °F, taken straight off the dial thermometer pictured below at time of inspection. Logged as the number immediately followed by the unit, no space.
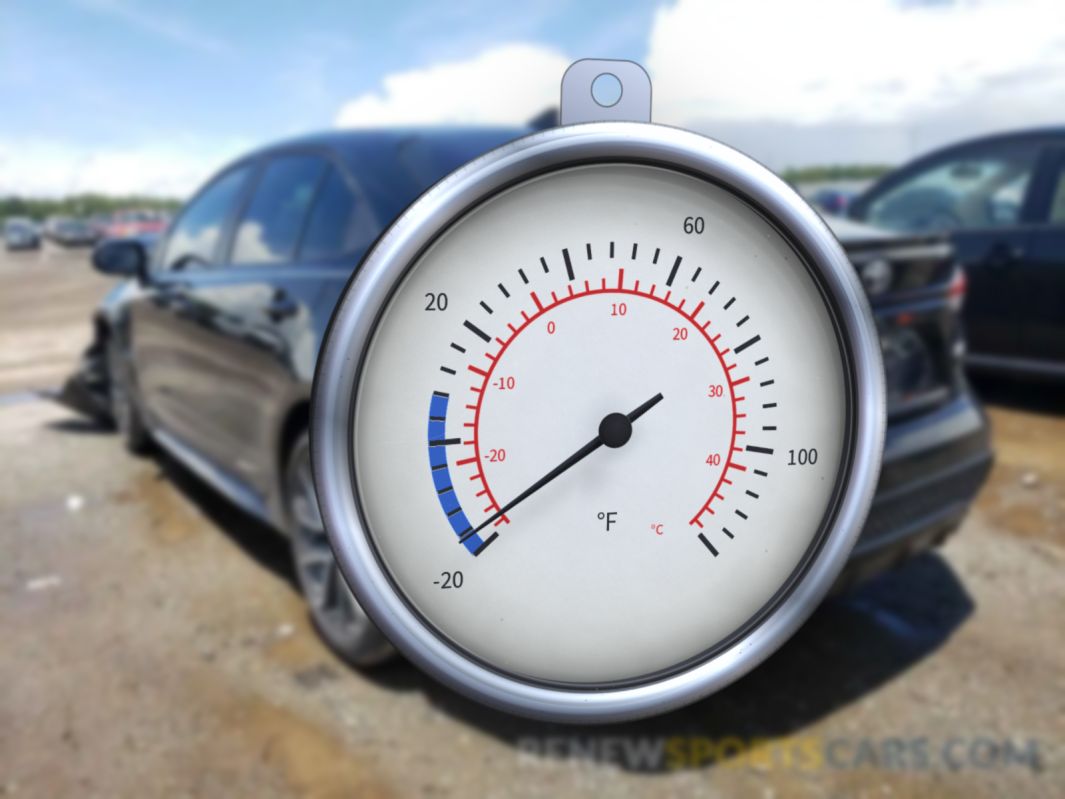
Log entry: -16°F
